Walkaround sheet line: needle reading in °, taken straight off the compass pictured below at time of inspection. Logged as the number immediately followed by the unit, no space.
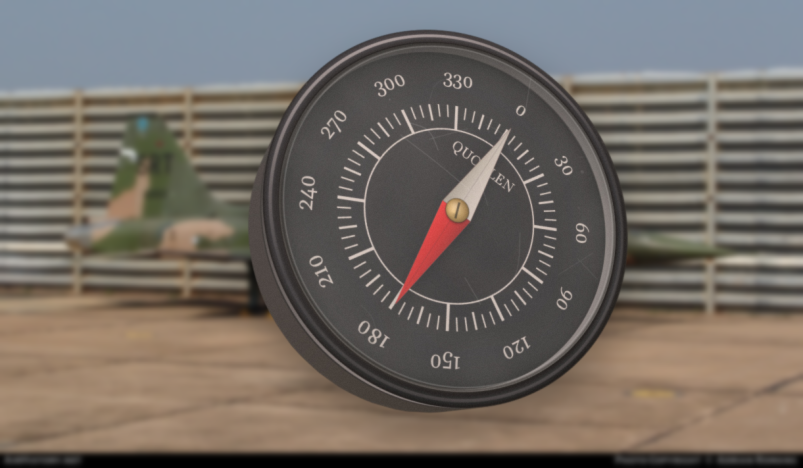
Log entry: 180°
